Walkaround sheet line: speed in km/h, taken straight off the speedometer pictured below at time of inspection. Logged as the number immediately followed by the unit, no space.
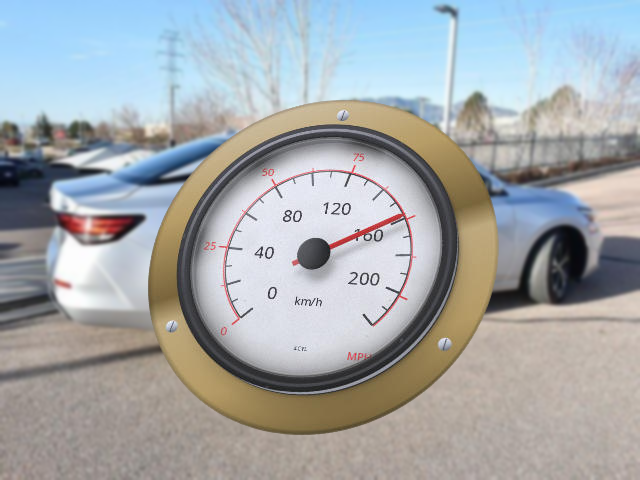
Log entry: 160km/h
